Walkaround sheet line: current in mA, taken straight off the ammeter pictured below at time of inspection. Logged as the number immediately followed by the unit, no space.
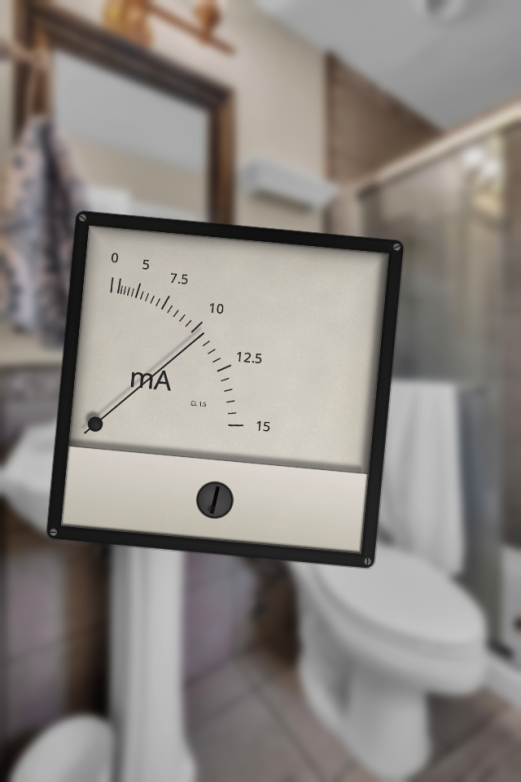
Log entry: 10.5mA
